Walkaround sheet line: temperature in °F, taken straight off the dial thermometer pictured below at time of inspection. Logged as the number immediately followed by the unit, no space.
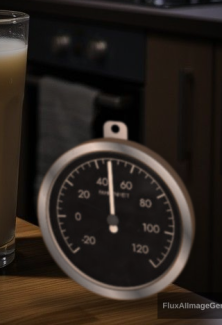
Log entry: 48°F
